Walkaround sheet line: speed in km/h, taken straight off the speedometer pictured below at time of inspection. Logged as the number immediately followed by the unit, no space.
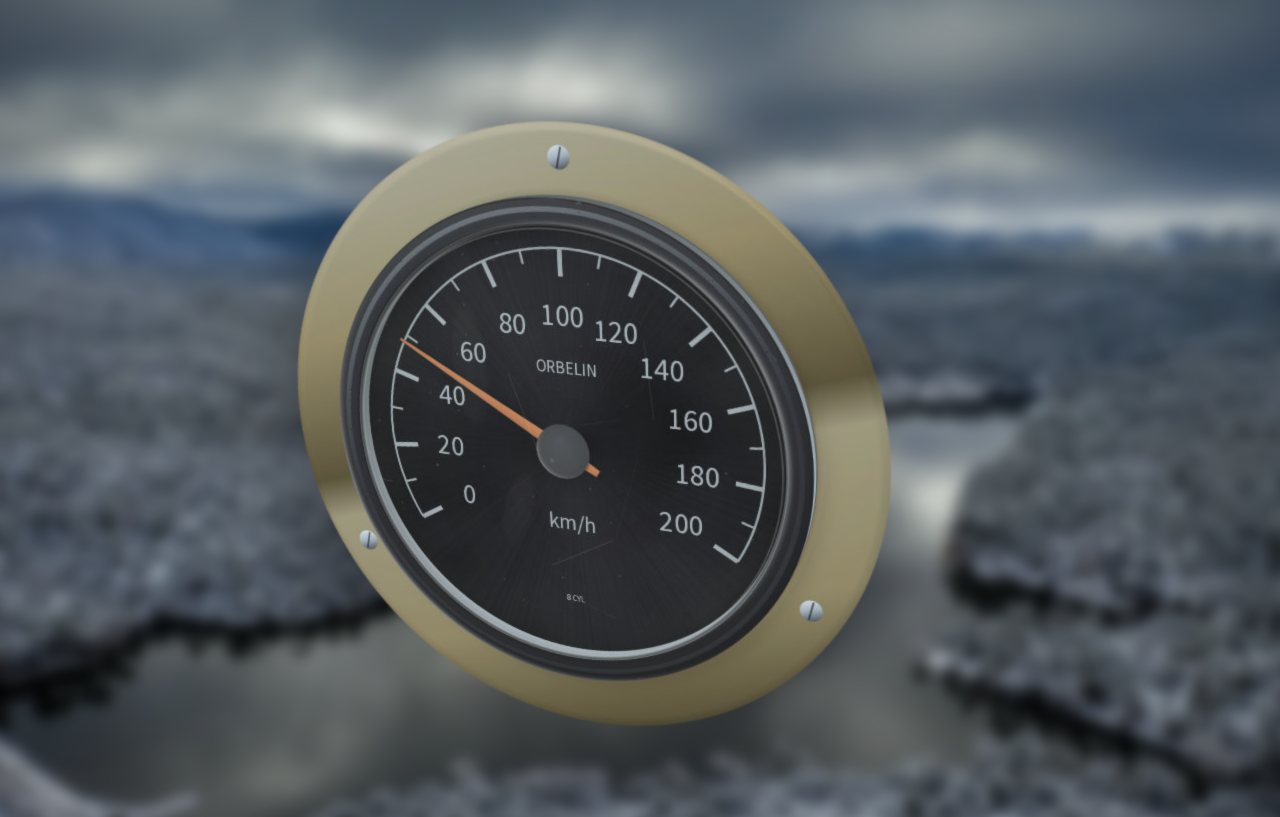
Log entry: 50km/h
